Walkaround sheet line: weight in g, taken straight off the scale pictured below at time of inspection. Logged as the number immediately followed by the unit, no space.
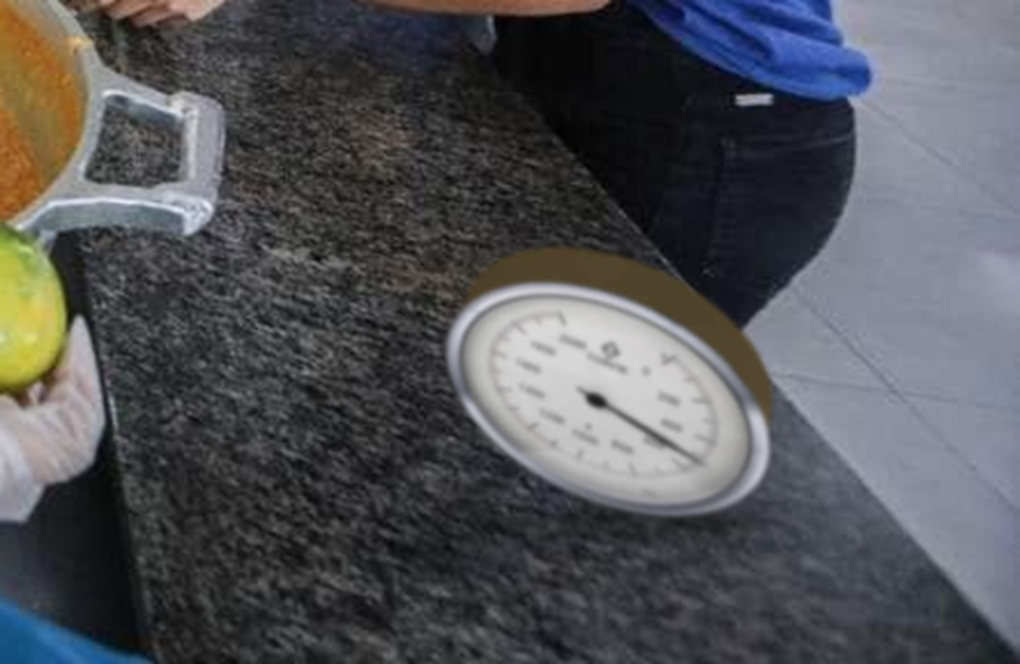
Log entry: 500g
